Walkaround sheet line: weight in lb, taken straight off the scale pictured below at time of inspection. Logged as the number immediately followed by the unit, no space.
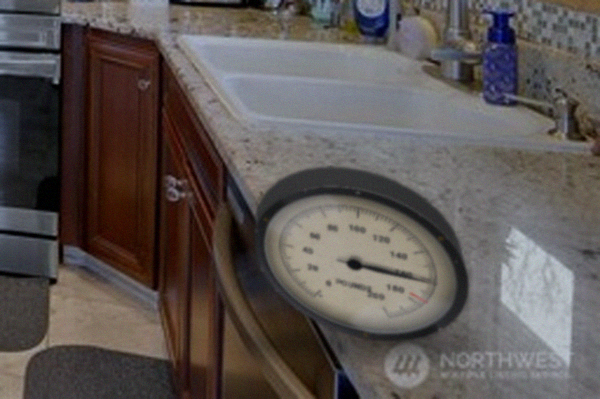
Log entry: 160lb
